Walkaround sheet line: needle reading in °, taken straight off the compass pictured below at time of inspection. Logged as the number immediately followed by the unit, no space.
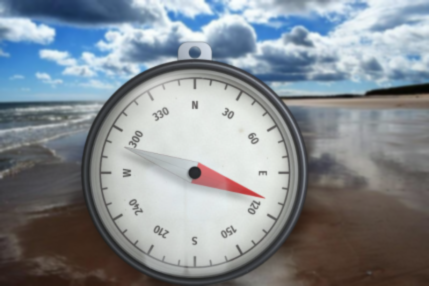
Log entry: 110°
